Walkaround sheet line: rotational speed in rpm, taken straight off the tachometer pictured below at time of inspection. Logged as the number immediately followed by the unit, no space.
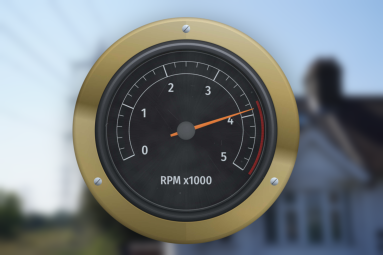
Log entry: 3900rpm
